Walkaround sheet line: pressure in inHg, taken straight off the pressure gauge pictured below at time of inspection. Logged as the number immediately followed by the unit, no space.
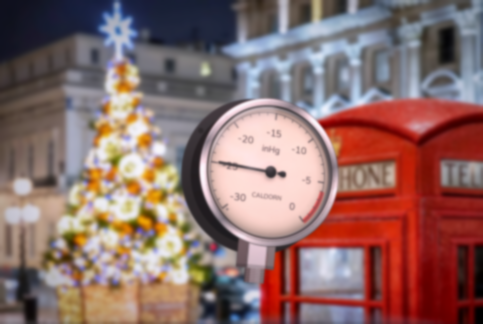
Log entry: -25inHg
